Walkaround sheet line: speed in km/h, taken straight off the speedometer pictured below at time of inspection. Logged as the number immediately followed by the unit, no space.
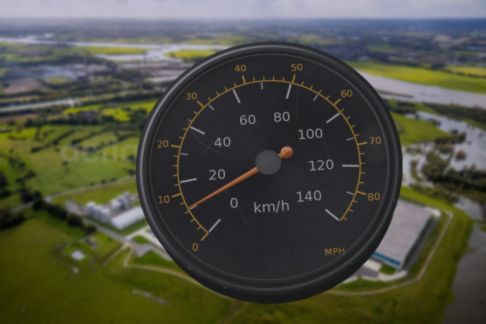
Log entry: 10km/h
